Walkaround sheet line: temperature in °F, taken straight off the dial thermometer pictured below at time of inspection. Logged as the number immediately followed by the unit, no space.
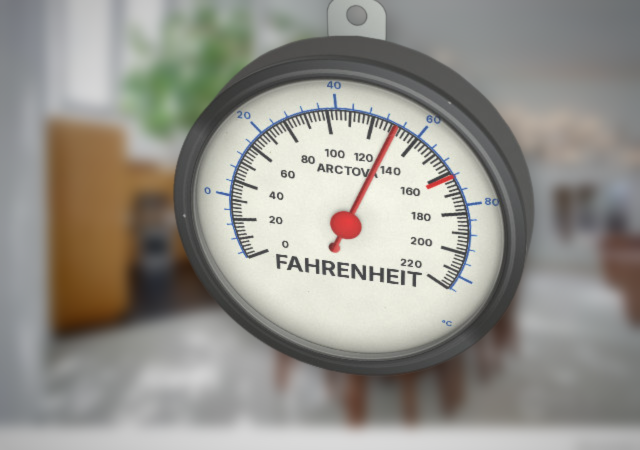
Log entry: 130°F
